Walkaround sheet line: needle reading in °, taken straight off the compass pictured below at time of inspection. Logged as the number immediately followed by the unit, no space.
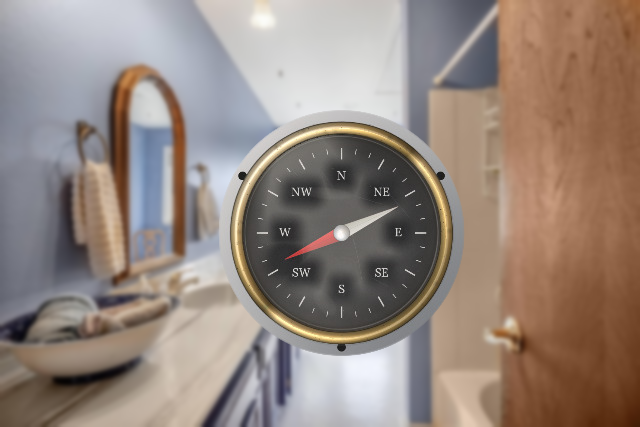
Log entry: 245°
